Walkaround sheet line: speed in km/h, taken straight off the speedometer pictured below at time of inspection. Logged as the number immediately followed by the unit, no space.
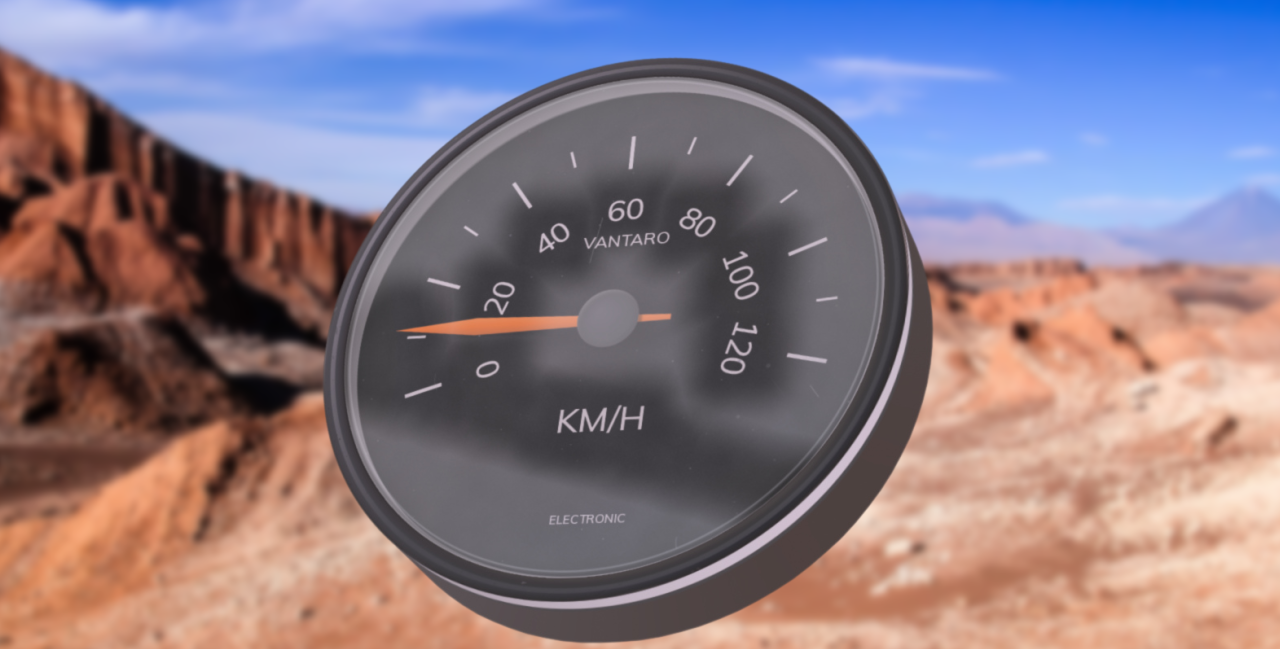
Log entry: 10km/h
